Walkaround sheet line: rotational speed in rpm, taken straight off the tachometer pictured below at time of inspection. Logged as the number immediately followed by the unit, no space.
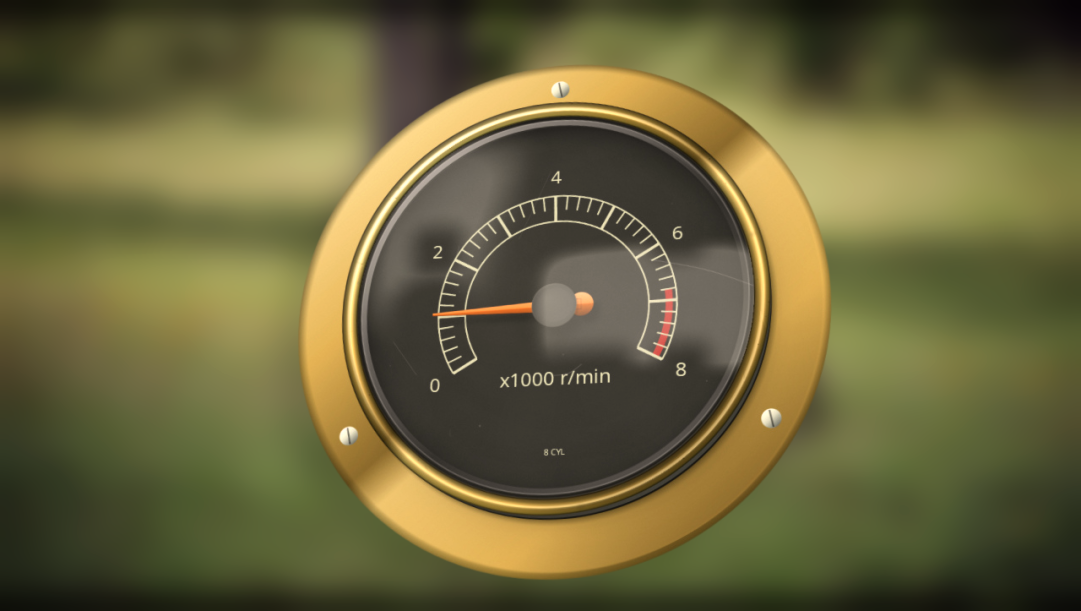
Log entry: 1000rpm
